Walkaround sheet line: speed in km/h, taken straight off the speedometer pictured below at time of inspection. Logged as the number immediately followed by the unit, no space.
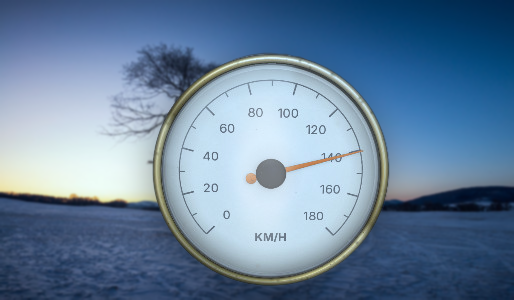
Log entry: 140km/h
